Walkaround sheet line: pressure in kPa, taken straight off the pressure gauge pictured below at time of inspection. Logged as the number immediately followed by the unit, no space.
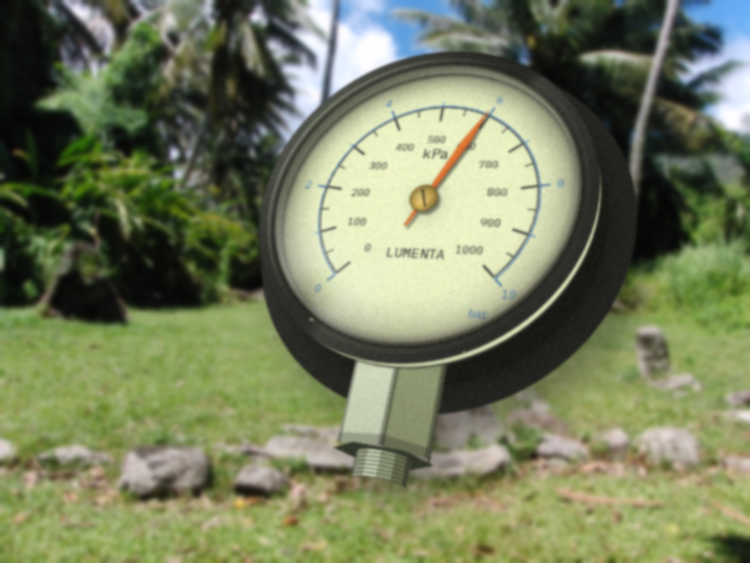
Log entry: 600kPa
